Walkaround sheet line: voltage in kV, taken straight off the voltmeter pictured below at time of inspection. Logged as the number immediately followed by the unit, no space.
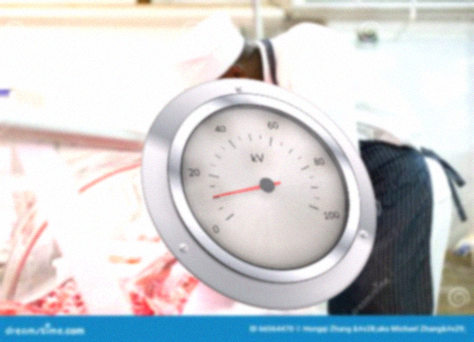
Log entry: 10kV
